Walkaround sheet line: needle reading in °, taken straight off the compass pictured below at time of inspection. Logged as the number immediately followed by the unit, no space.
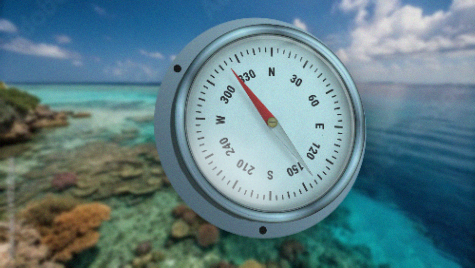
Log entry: 320°
